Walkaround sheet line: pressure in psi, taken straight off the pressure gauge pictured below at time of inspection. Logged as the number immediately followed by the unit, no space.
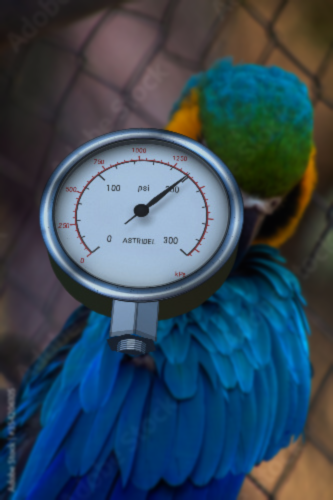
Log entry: 200psi
